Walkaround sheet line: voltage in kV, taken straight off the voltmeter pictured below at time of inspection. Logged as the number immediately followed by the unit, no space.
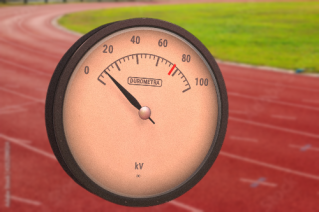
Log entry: 8kV
